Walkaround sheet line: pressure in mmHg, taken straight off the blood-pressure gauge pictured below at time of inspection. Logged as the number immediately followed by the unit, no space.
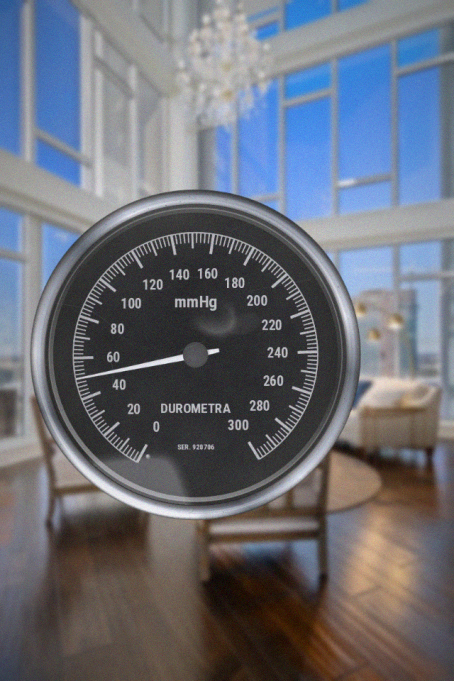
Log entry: 50mmHg
